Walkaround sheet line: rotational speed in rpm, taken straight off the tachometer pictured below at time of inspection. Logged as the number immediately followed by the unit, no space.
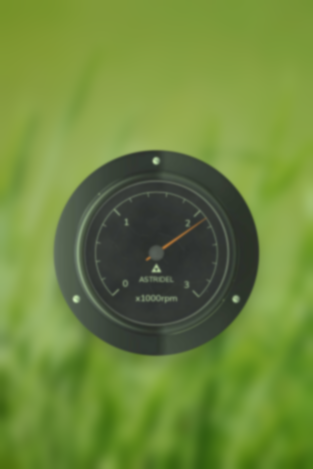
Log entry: 2100rpm
